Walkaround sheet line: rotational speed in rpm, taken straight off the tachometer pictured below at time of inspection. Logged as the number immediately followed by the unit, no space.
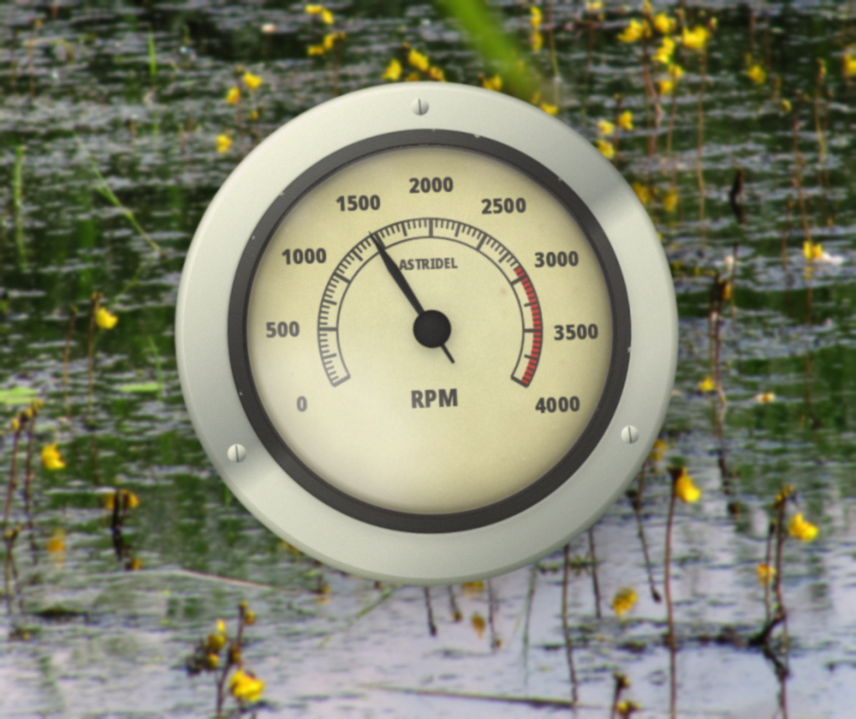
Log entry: 1450rpm
